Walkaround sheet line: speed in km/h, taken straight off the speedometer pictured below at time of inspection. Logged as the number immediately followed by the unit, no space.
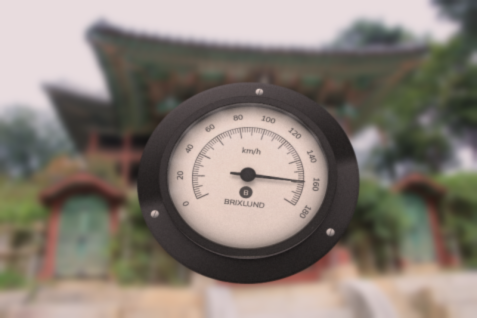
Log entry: 160km/h
